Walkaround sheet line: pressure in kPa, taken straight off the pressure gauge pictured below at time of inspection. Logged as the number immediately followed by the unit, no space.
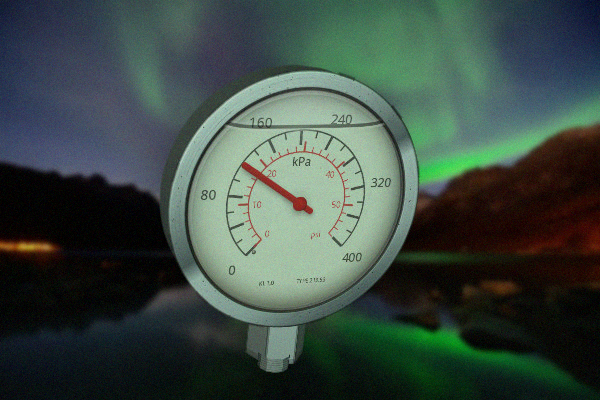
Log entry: 120kPa
